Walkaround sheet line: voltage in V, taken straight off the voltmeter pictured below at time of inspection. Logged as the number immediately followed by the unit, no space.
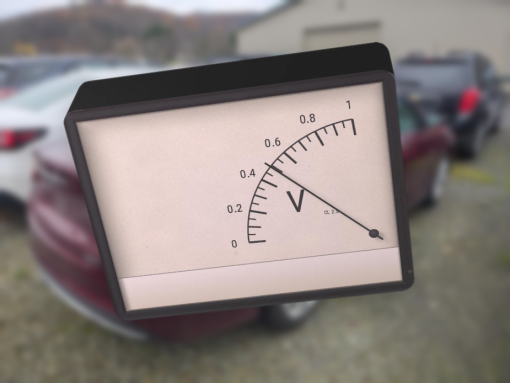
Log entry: 0.5V
